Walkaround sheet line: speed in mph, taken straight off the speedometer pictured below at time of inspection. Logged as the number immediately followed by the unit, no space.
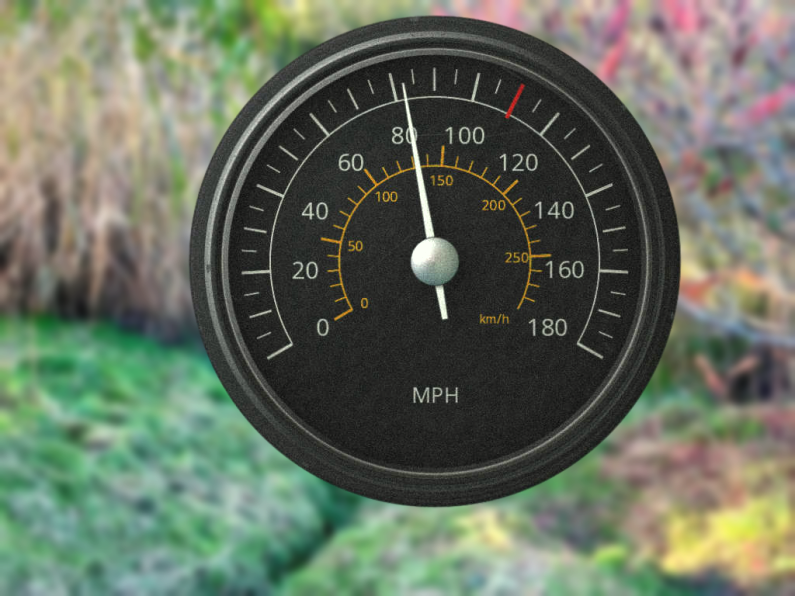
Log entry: 82.5mph
